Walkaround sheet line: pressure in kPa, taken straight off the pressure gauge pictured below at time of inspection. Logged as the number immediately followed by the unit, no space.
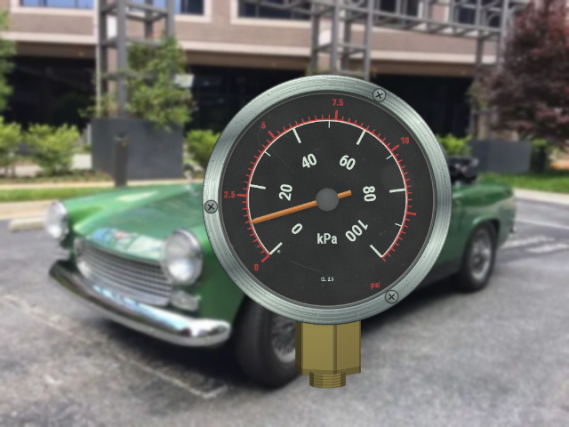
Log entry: 10kPa
